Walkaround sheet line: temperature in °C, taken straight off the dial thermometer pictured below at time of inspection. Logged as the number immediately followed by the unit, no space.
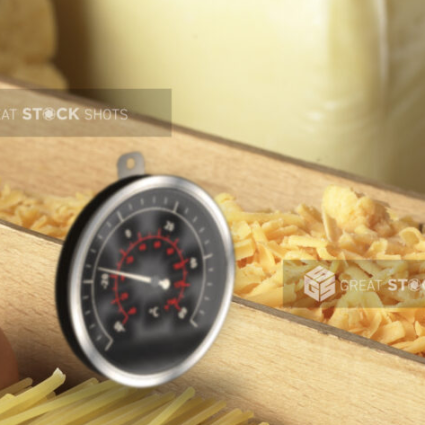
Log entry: -16°C
